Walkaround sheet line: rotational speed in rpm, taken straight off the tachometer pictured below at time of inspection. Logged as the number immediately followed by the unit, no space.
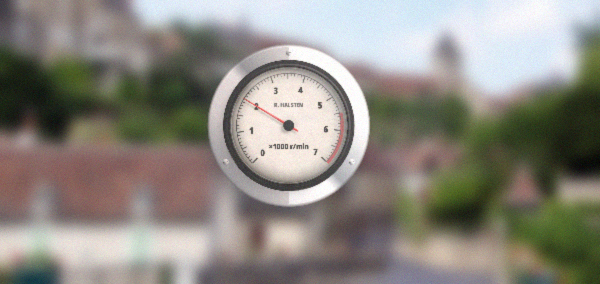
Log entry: 2000rpm
